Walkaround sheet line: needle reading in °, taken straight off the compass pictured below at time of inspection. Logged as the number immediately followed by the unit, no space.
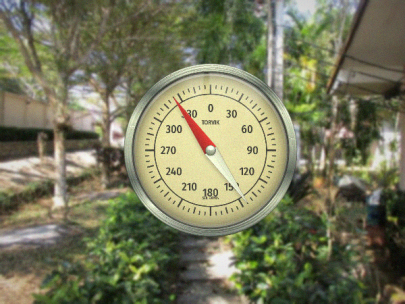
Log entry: 325°
